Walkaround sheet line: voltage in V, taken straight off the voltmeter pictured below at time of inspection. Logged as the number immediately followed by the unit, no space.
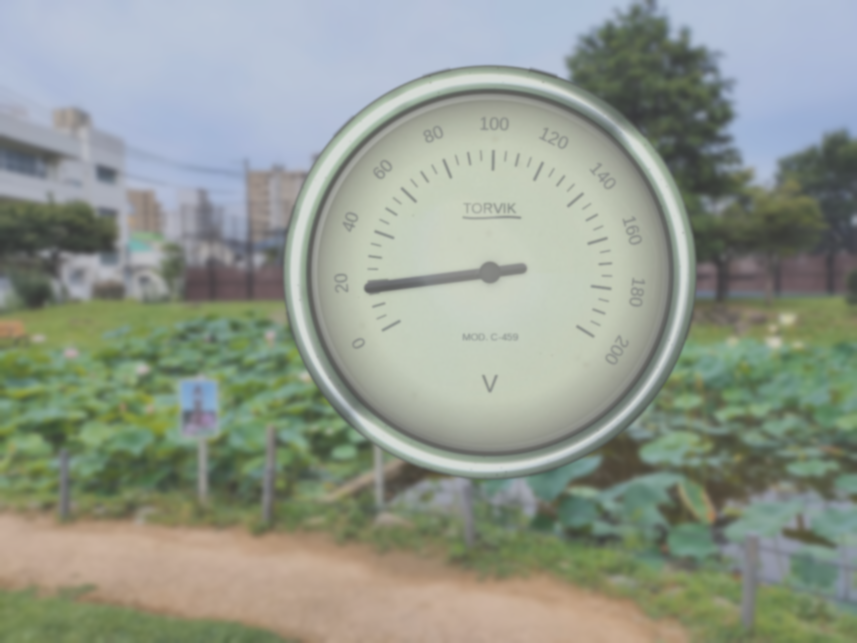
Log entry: 17.5V
